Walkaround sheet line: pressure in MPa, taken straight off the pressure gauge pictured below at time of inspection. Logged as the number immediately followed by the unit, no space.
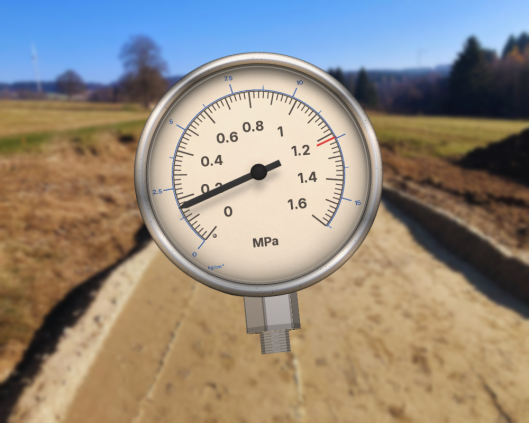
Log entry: 0.16MPa
